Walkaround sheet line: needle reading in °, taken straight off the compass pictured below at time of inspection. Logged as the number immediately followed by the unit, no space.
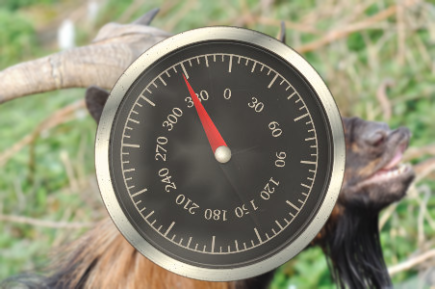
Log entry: 327.5°
